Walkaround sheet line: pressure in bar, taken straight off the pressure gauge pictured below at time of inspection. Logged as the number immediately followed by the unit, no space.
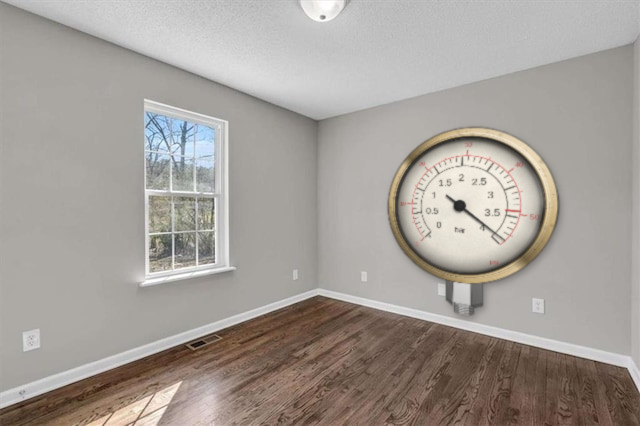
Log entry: 3.9bar
